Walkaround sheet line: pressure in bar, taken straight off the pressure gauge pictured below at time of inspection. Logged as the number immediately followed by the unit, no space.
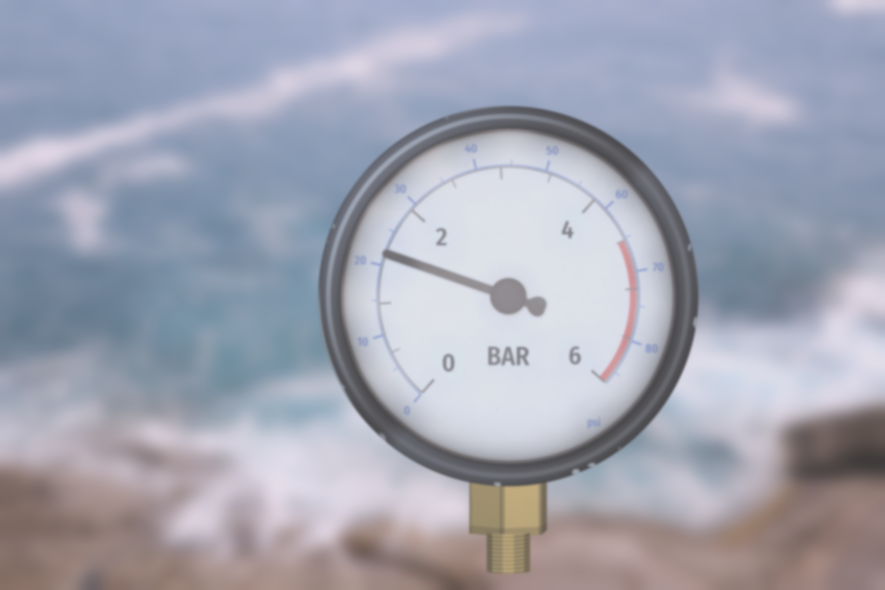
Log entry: 1.5bar
